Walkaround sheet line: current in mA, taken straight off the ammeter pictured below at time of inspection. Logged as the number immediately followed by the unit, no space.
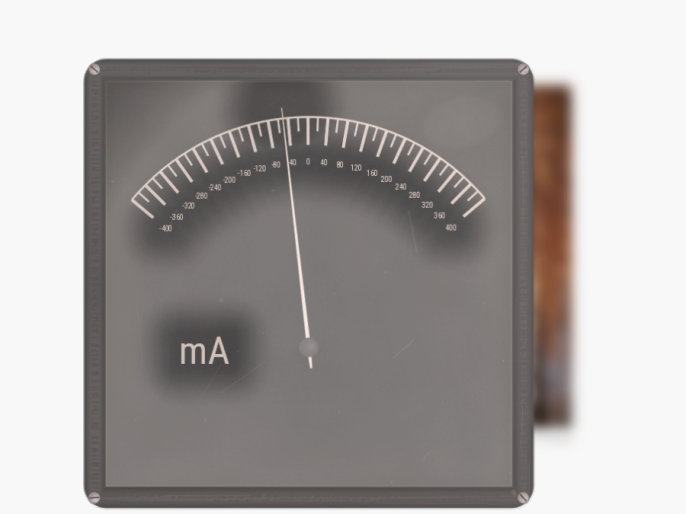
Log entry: -50mA
